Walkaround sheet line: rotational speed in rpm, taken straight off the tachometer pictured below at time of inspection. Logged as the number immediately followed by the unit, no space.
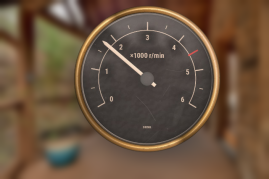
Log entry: 1750rpm
